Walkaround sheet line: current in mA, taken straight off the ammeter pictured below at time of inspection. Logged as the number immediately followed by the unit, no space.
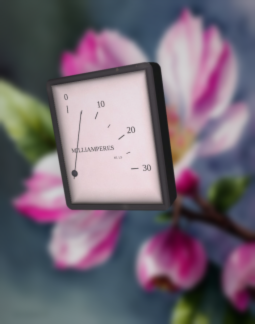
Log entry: 5mA
